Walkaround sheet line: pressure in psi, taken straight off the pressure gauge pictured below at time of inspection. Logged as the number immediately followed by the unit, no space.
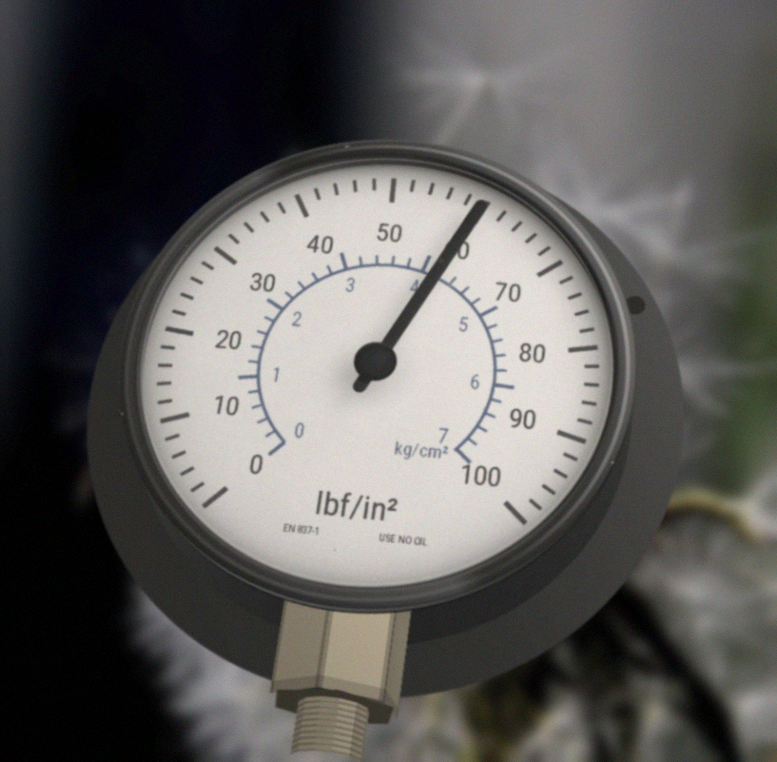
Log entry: 60psi
